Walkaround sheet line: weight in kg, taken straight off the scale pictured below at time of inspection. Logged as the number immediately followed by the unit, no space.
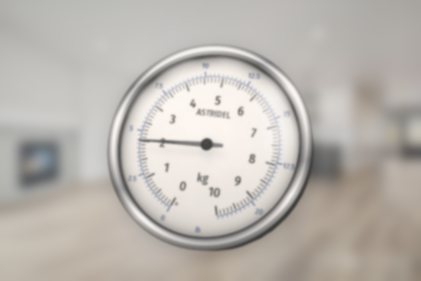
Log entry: 2kg
